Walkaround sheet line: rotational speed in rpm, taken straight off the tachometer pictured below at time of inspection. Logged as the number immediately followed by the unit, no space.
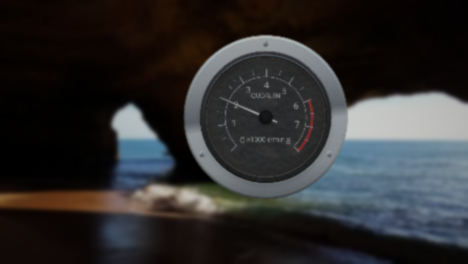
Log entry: 2000rpm
